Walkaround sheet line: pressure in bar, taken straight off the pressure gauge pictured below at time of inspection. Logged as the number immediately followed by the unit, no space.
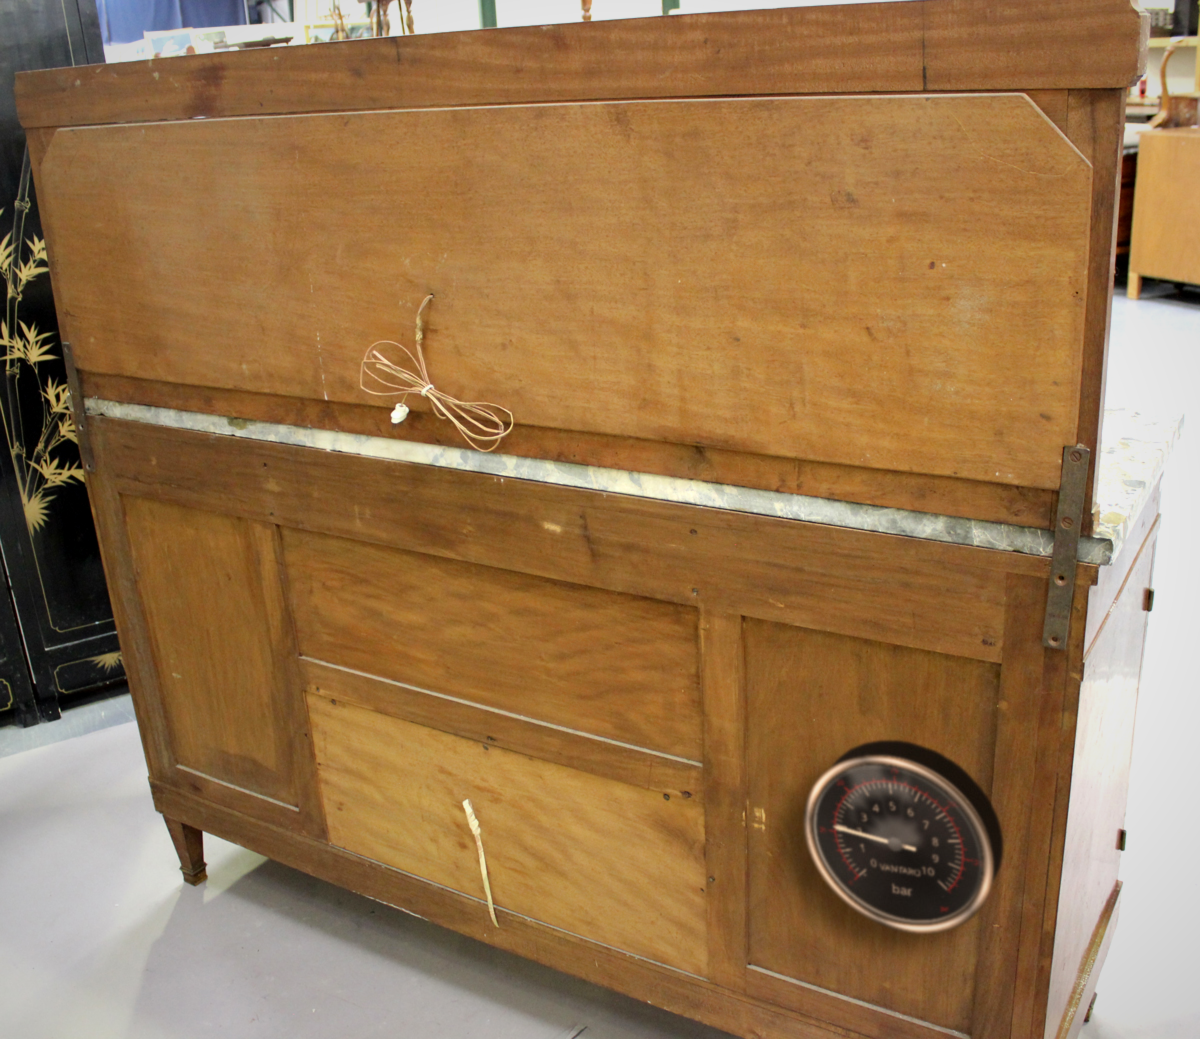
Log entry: 2bar
